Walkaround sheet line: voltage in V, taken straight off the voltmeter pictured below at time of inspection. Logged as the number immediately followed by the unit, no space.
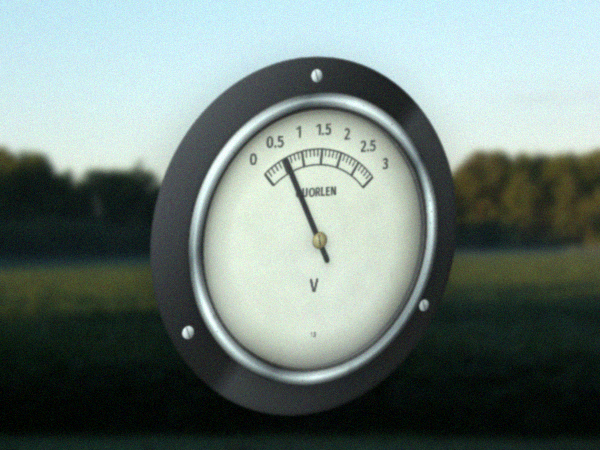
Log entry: 0.5V
